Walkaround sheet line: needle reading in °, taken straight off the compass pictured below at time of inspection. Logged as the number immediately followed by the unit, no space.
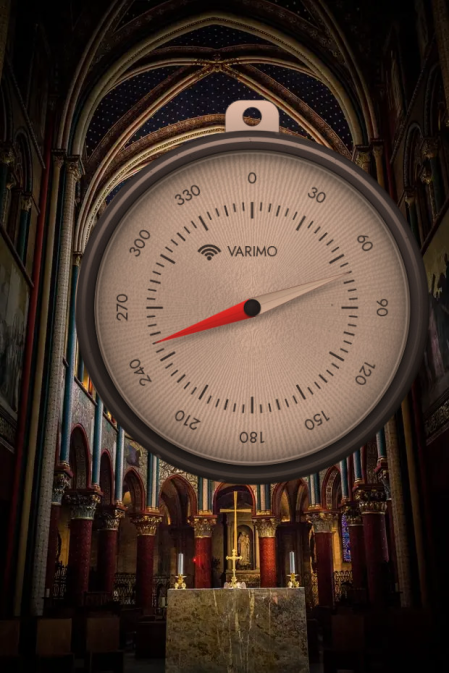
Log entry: 250°
